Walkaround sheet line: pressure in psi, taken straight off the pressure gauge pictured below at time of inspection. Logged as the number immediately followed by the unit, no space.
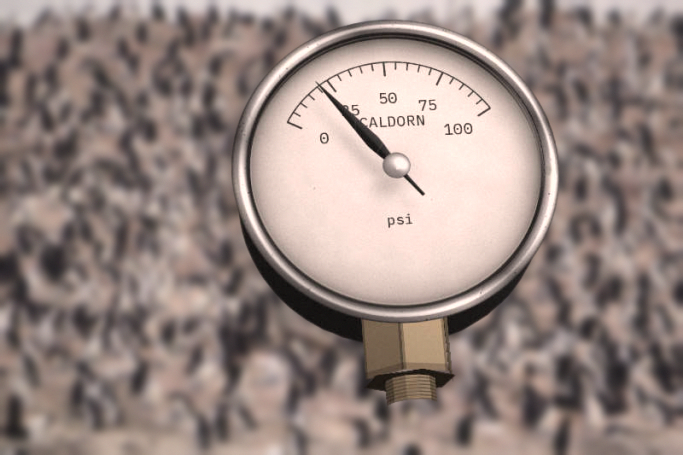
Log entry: 20psi
